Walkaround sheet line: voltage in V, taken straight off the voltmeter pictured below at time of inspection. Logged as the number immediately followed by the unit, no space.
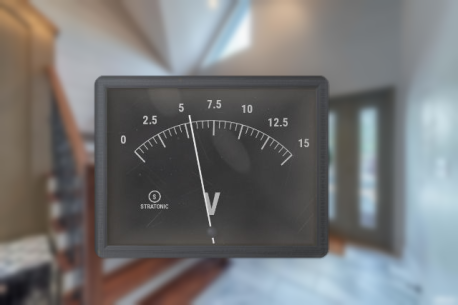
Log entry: 5.5V
